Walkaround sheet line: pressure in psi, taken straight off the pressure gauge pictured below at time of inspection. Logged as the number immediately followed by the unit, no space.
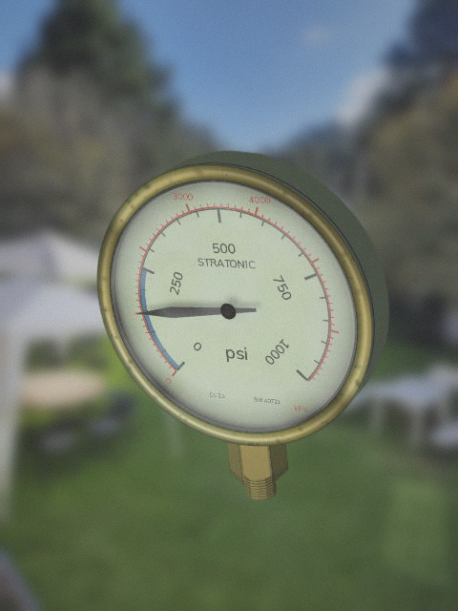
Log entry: 150psi
